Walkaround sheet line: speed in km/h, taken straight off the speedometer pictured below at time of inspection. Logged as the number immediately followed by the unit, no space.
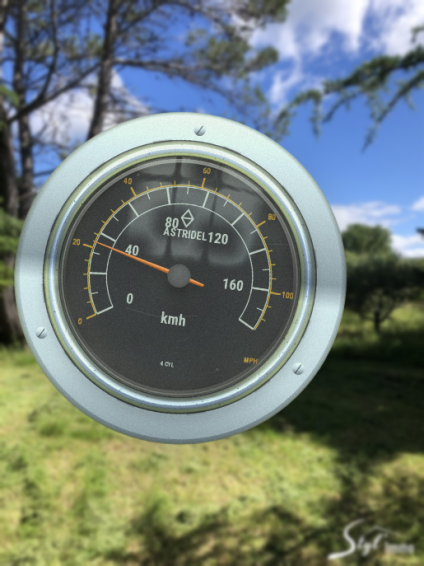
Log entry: 35km/h
